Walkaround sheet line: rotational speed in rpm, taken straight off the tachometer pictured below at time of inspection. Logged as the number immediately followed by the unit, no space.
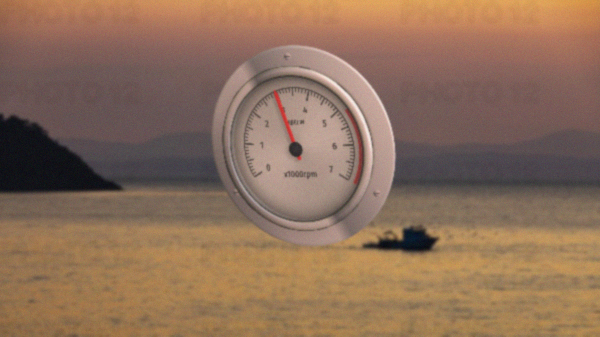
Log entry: 3000rpm
